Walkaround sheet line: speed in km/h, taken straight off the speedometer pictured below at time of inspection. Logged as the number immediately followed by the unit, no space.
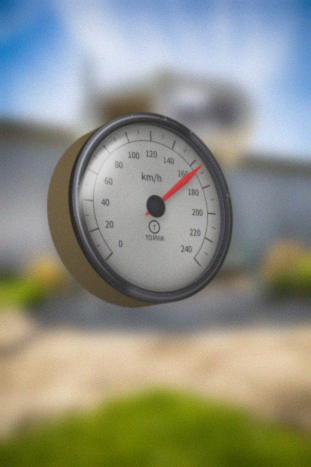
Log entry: 165km/h
